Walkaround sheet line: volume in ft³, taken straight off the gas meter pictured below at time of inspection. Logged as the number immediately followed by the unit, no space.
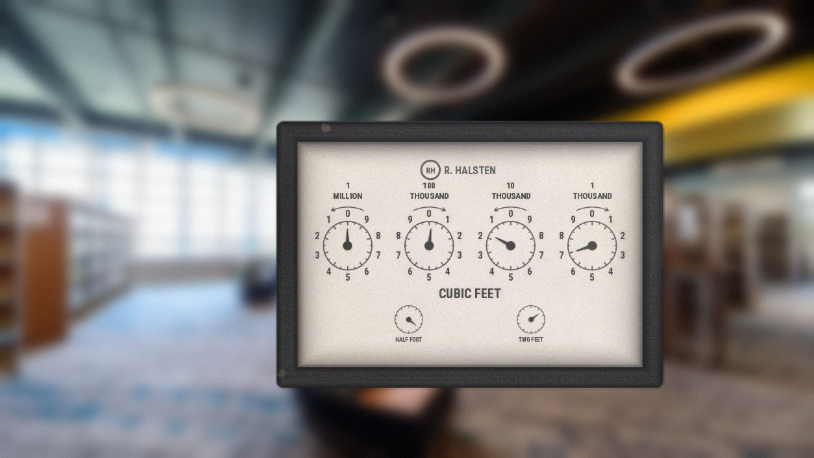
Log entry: 1700ft³
